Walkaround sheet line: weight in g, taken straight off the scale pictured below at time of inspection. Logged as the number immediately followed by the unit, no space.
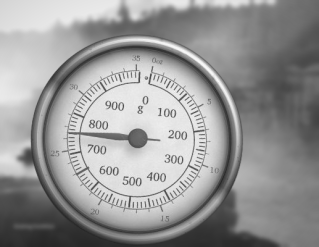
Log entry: 750g
